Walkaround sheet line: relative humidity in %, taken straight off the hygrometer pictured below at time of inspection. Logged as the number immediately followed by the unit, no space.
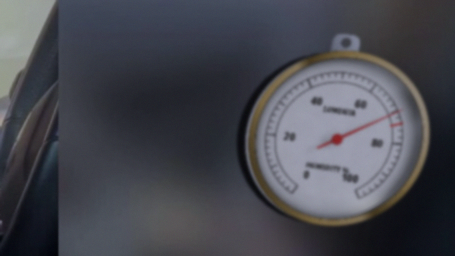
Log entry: 70%
